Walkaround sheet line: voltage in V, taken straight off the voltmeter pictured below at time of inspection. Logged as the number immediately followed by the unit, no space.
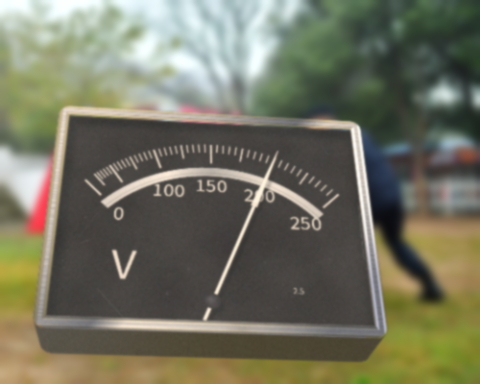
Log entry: 200V
